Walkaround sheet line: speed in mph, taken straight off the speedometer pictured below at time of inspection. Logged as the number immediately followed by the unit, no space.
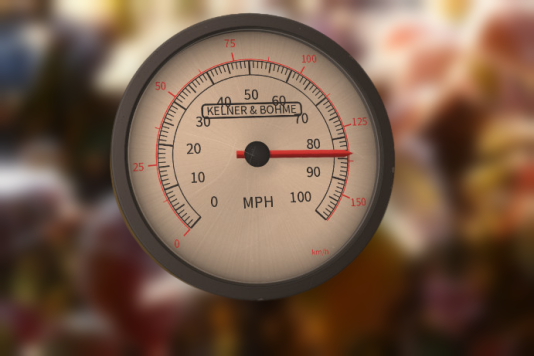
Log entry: 84mph
